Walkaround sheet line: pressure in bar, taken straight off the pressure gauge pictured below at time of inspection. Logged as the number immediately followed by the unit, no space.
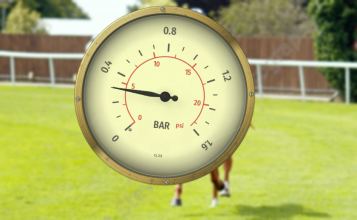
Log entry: 0.3bar
